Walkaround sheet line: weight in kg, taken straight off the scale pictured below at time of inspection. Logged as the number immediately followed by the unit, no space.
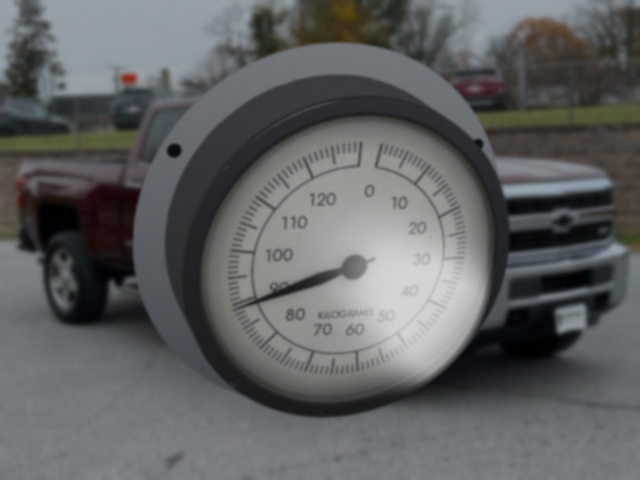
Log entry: 90kg
